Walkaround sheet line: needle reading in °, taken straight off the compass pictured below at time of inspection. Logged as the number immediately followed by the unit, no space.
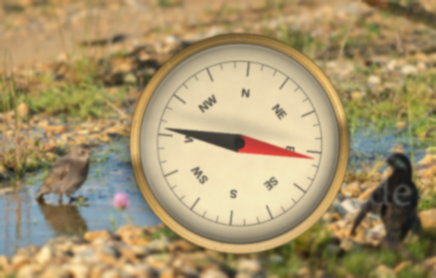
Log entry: 95°
